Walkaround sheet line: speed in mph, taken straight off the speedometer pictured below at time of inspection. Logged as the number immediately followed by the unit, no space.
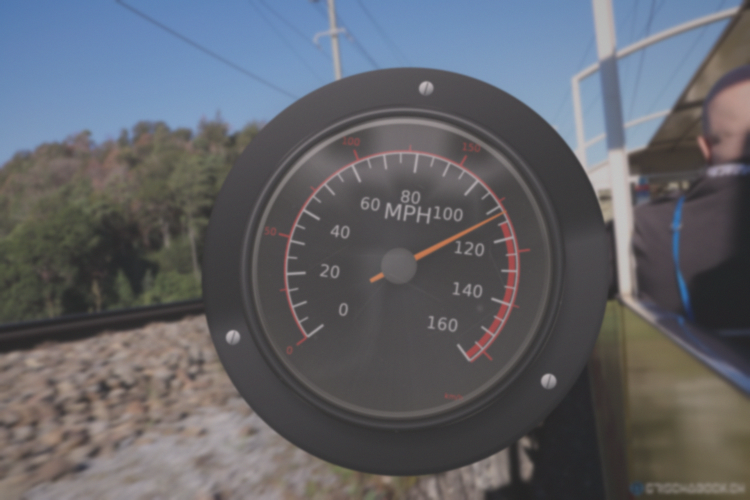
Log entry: 112.5mph
